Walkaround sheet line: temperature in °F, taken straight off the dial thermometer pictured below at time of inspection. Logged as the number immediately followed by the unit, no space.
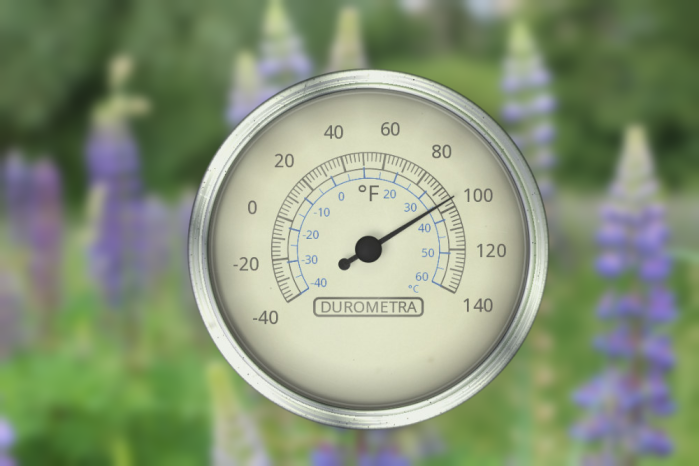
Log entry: 96°F
